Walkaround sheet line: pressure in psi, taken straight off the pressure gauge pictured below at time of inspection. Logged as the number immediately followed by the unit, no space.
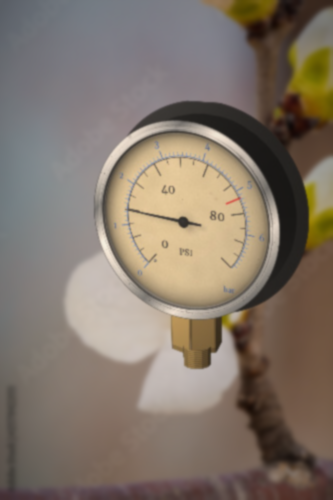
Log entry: 20psi
